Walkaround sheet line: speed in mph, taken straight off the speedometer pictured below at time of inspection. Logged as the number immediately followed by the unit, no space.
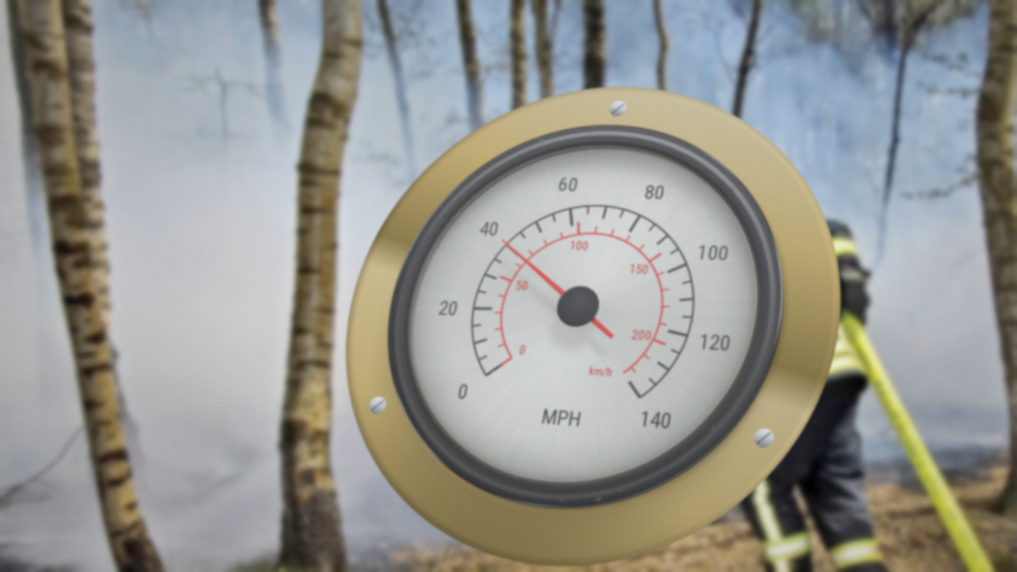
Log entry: 40mph
